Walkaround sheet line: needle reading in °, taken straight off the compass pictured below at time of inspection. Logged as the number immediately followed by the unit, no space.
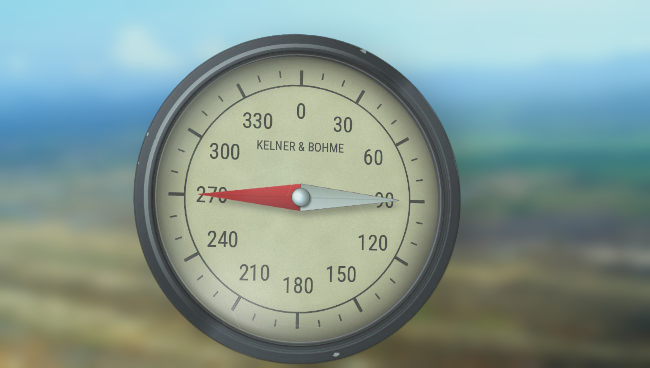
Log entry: 270°
